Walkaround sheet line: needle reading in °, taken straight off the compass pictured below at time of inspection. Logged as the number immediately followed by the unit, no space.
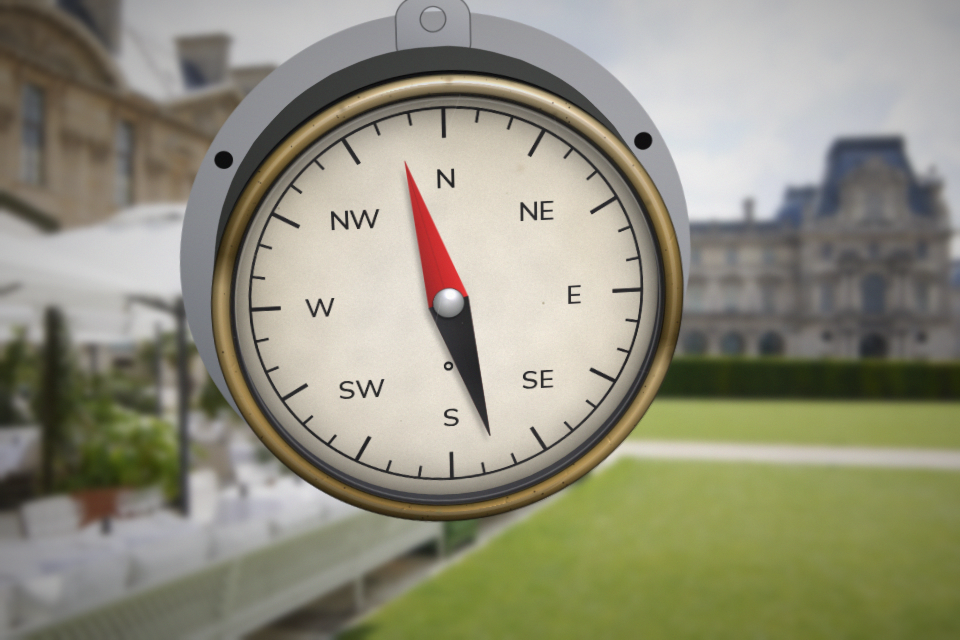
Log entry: 345°
